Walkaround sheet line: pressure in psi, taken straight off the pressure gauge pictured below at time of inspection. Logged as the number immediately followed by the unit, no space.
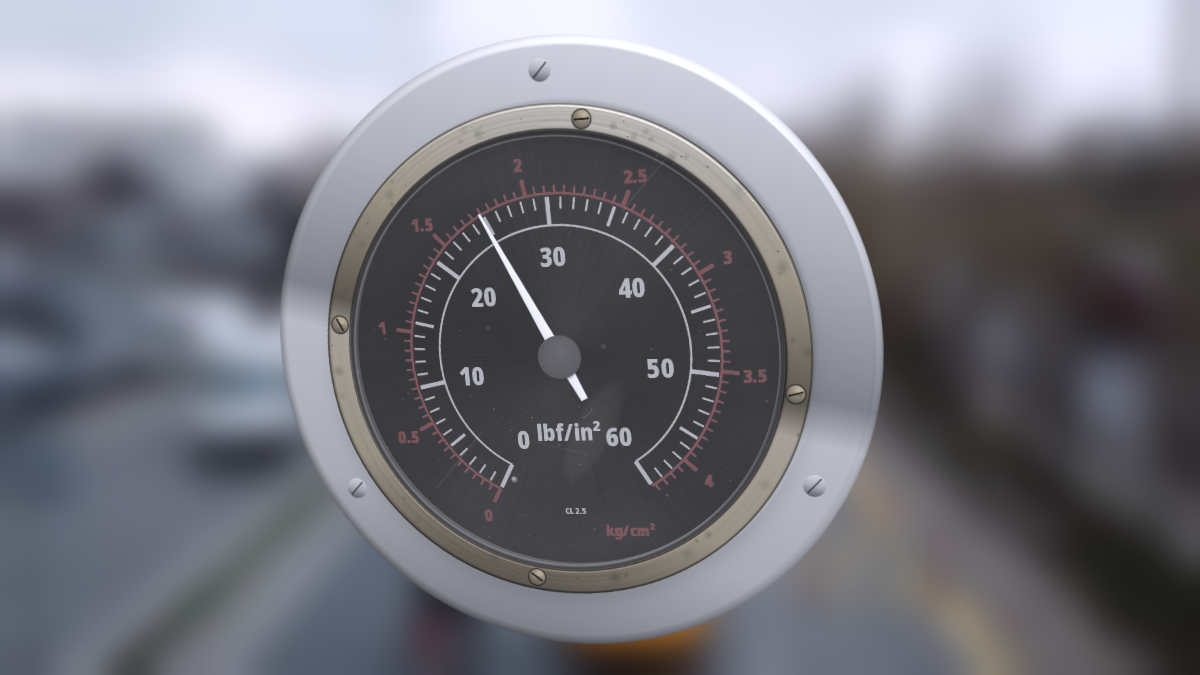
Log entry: 25psi
